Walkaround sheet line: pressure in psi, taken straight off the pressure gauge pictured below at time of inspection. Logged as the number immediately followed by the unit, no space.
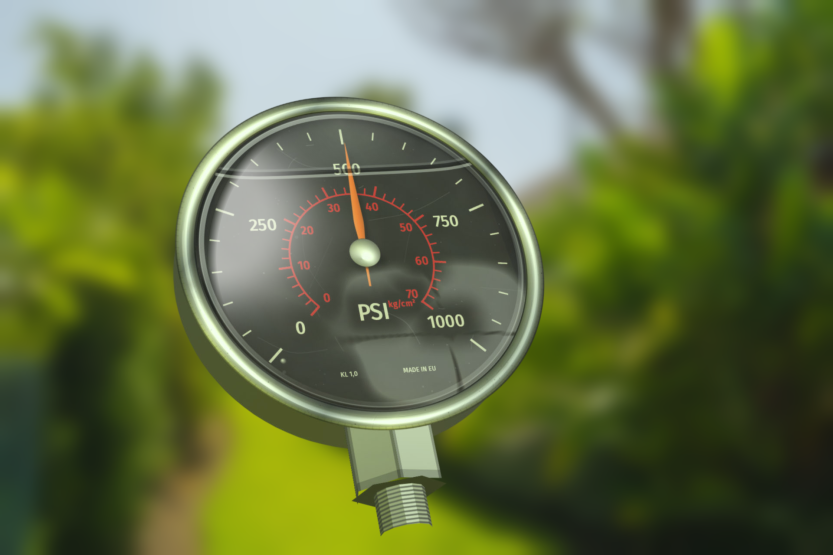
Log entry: 500psi
